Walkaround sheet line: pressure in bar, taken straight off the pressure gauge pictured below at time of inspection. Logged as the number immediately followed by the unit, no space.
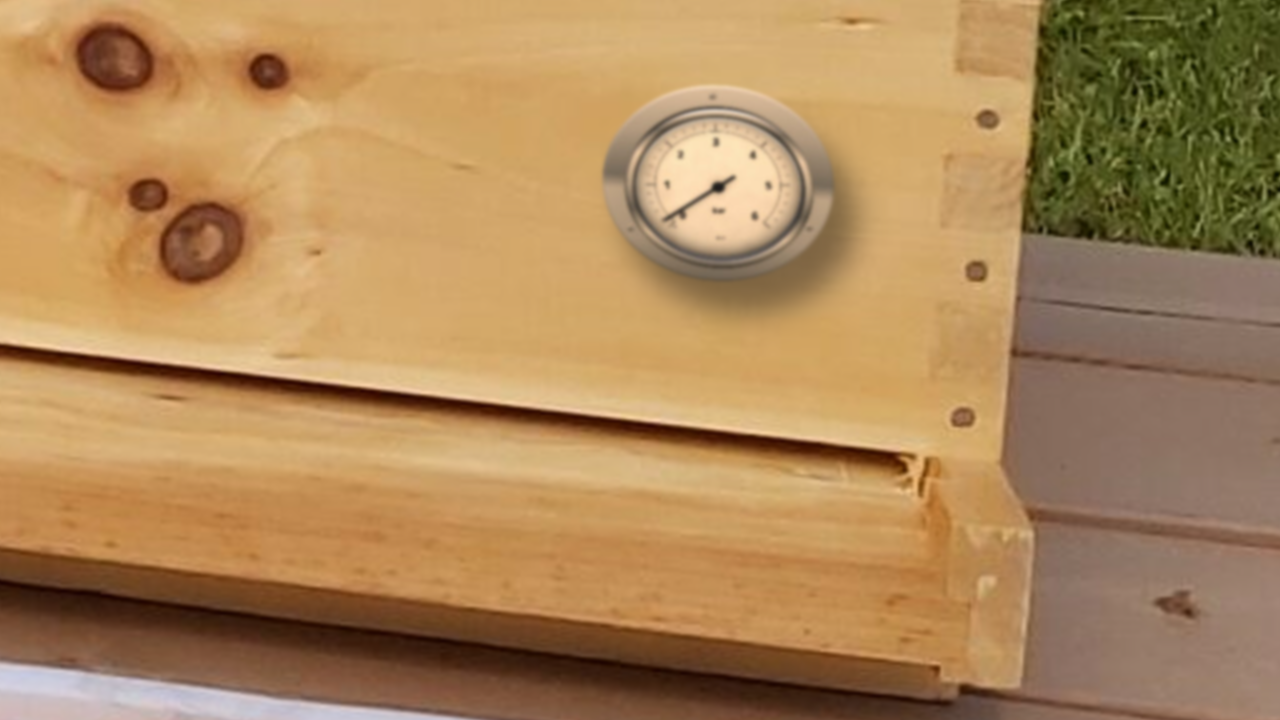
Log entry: 0.2bar
